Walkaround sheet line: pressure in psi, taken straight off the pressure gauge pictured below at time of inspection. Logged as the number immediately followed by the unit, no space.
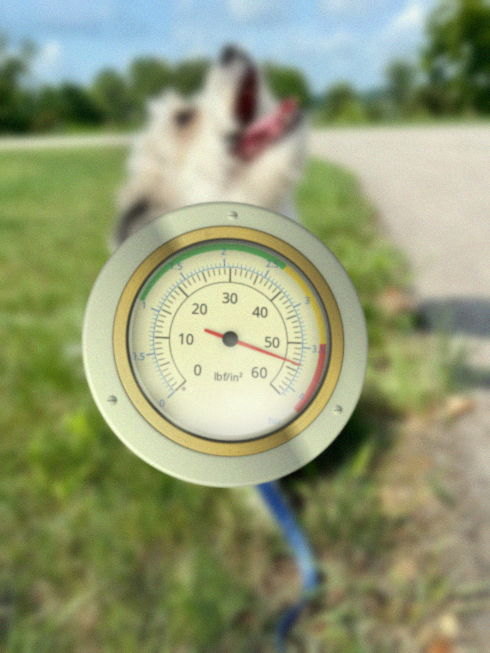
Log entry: 54psi
